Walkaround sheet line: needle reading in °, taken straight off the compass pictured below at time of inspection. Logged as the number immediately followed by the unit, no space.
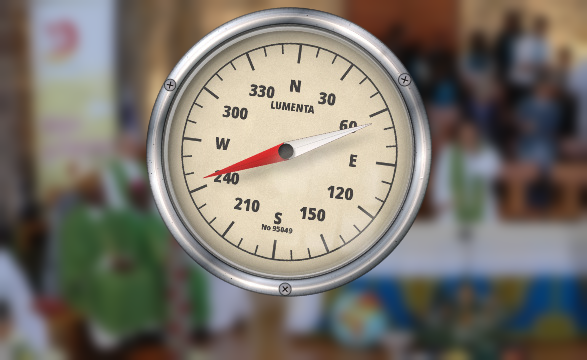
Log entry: 245°
